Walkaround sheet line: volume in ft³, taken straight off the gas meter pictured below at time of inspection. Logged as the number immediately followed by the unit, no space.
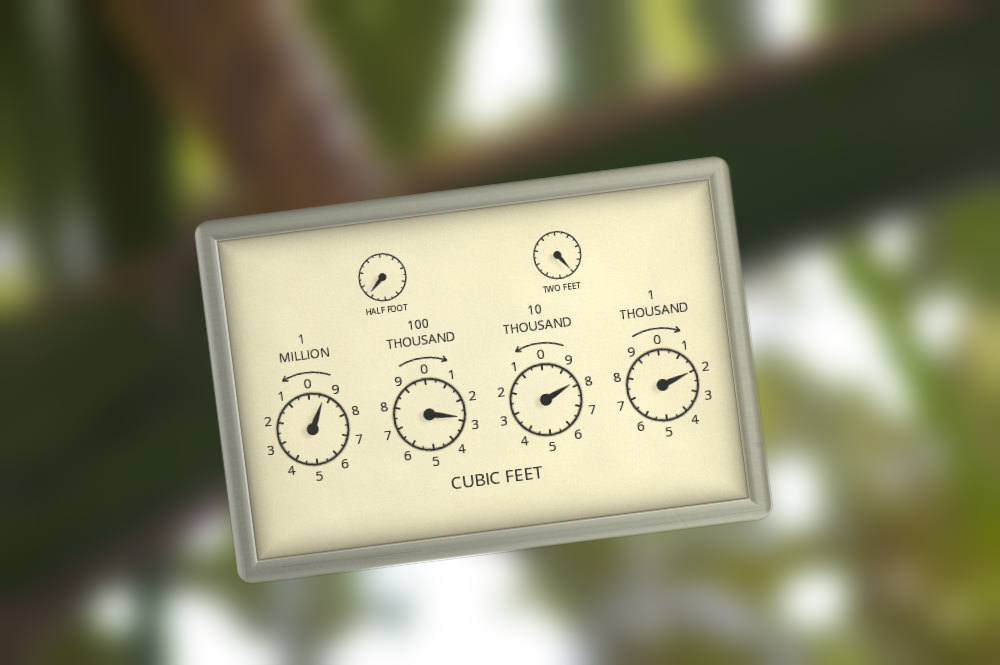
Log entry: 928200ft³
